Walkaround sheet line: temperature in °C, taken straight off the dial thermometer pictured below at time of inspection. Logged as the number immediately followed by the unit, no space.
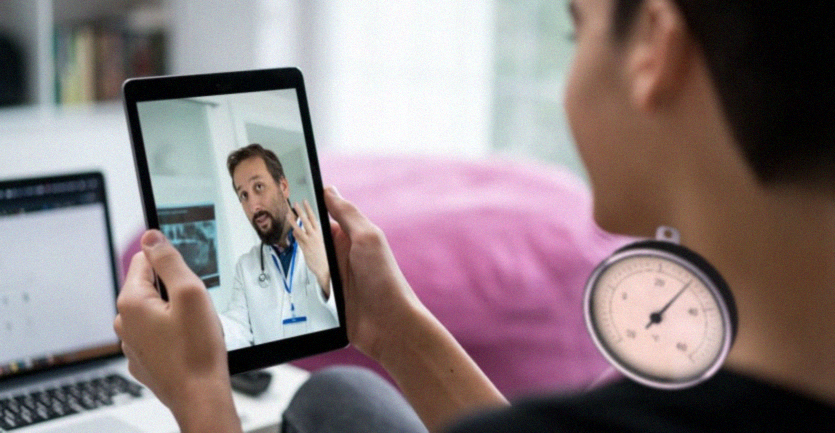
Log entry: 30°C
